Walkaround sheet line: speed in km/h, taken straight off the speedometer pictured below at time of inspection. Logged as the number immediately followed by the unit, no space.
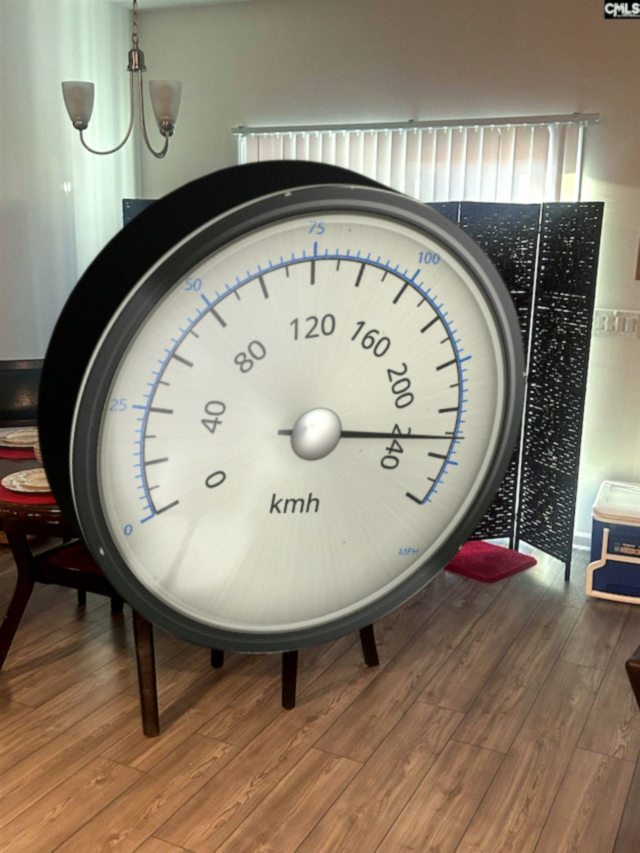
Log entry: 230km/h
